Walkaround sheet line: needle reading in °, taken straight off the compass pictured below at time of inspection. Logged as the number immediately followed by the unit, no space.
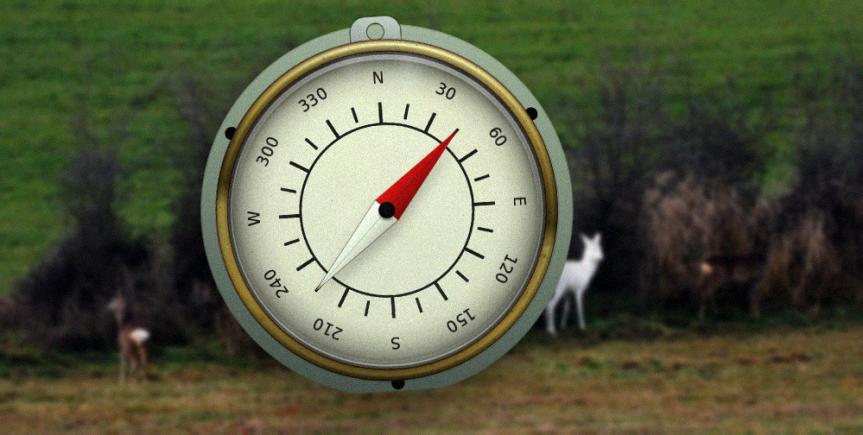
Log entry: 45°
